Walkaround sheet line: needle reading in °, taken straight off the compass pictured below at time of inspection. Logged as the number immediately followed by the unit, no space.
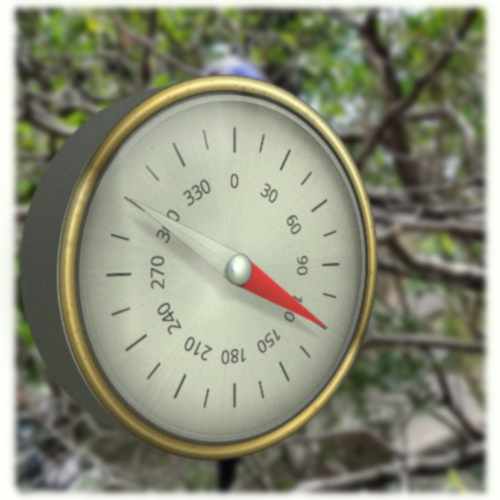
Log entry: 120°
